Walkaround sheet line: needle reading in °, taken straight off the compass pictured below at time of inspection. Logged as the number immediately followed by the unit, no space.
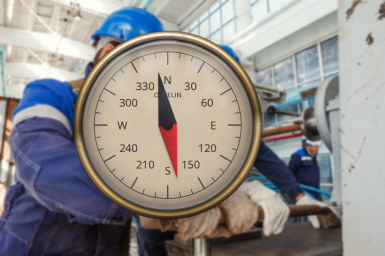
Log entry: 170°
